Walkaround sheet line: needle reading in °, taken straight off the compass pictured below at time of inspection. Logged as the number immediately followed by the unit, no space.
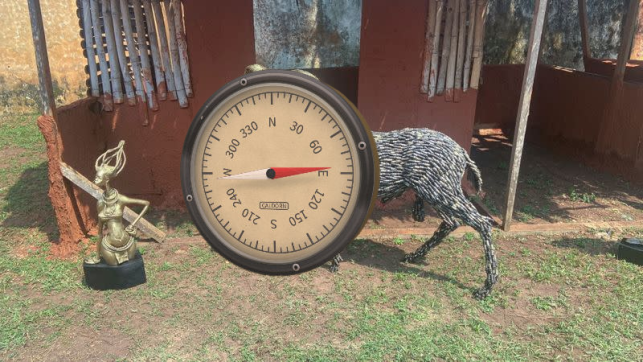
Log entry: 85°
